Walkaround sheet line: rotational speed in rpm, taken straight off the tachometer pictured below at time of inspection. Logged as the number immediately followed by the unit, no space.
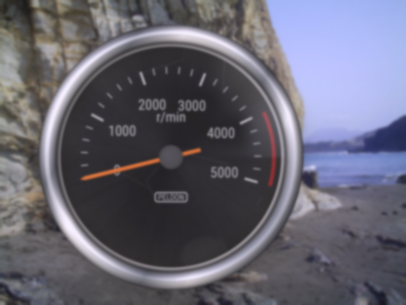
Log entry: 0rpm
